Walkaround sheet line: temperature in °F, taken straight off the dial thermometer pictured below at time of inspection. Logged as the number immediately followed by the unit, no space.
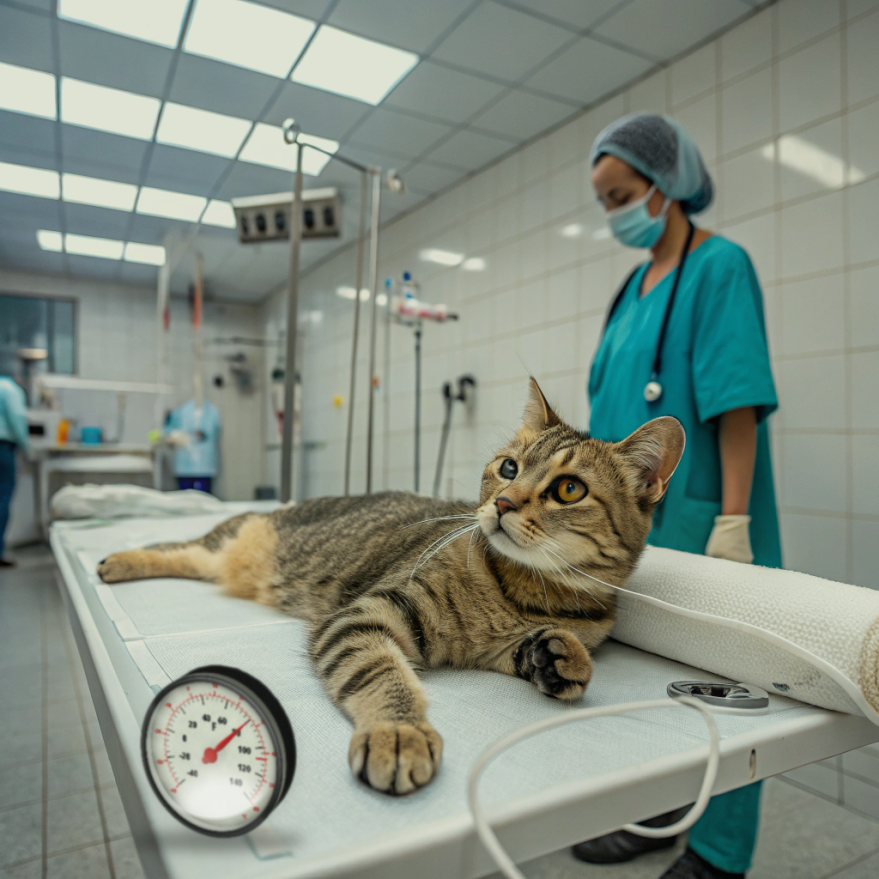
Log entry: 80°F
